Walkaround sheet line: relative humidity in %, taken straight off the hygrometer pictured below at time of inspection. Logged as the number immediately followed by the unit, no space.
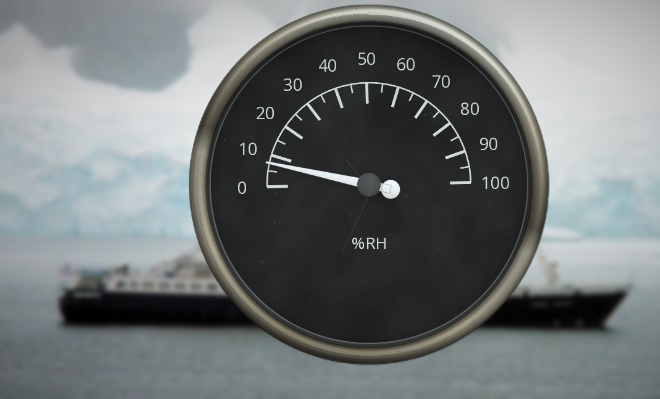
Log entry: 7.5%
